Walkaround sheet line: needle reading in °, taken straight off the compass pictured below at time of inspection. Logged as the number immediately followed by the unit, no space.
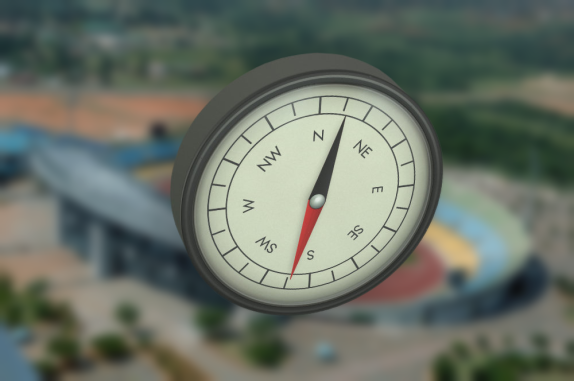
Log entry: 195°
